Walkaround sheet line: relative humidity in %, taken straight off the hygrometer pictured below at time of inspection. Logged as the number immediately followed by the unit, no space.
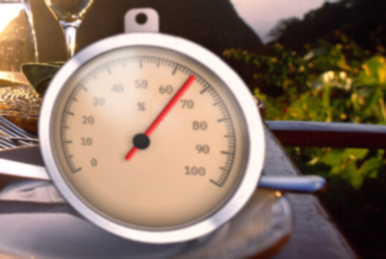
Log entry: 65%
